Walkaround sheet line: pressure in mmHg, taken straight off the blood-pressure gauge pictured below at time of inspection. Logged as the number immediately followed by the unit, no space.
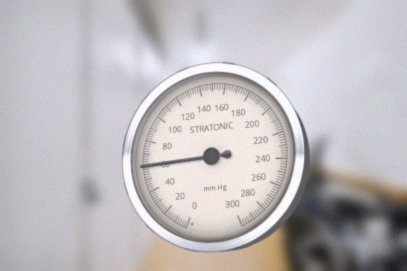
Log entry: 60mmHg
